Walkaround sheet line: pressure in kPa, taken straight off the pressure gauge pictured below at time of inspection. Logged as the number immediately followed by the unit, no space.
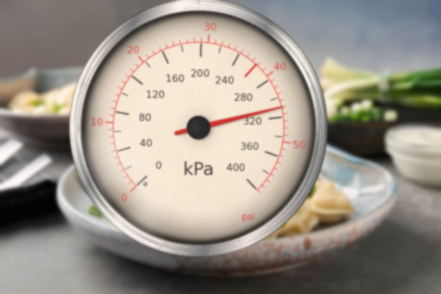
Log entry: 310kPa
